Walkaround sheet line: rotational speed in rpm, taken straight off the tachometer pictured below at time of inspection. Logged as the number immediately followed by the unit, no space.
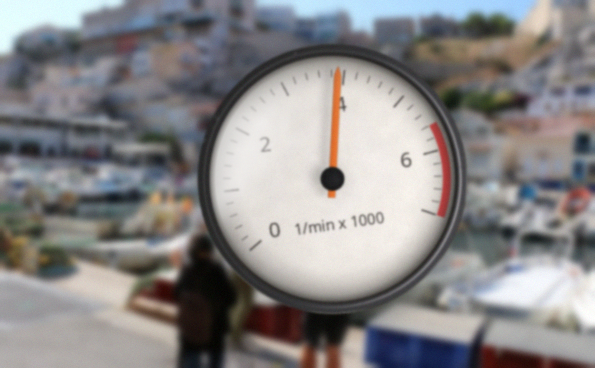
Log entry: 3900rpm
